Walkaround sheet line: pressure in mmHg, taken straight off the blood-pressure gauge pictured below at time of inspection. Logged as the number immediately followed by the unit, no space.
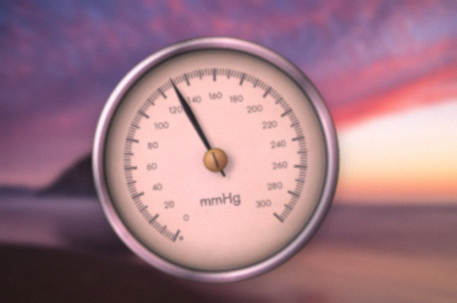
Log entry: 130mmHg
